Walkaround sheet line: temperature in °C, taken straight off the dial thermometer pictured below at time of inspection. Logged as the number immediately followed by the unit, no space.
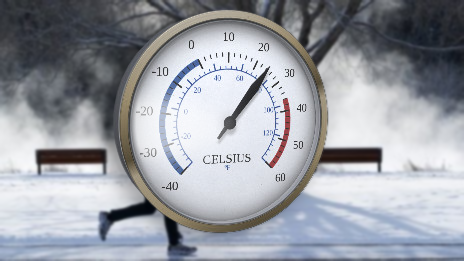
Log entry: 24°C
